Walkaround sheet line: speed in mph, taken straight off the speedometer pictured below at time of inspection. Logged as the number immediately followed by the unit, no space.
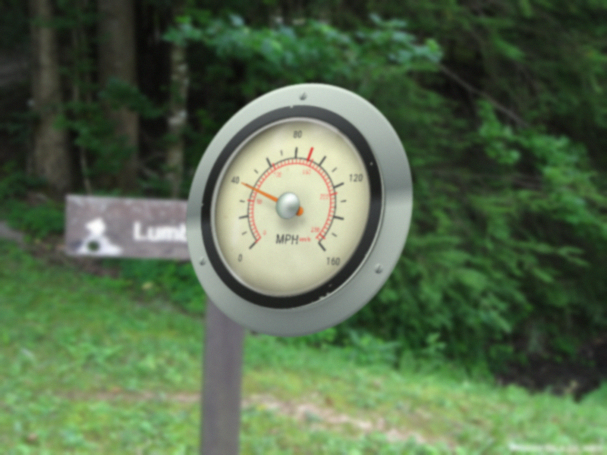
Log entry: 40mph
